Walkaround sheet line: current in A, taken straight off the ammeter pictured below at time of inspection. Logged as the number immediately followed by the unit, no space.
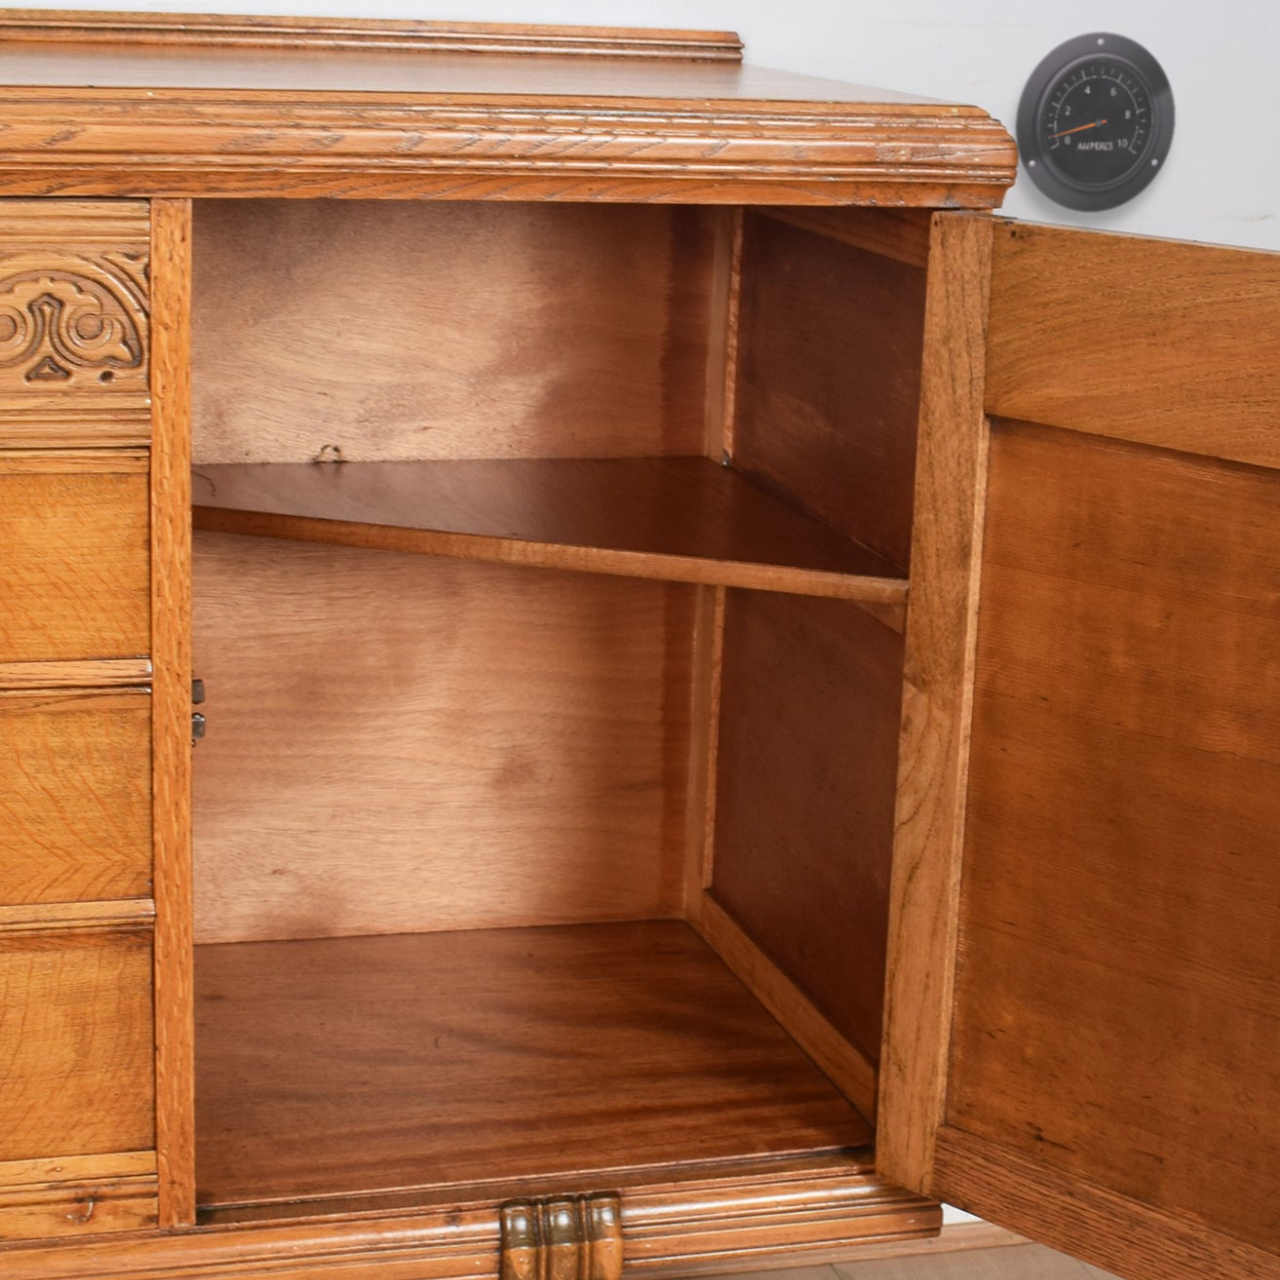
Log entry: 0.5A
